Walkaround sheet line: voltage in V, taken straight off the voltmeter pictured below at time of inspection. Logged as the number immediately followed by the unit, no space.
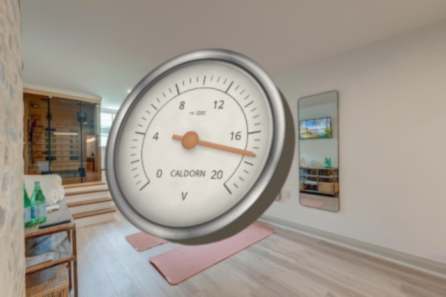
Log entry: 17.5V
